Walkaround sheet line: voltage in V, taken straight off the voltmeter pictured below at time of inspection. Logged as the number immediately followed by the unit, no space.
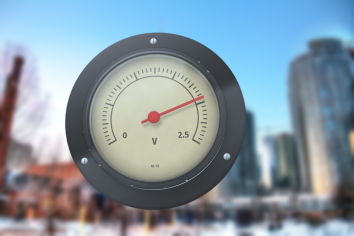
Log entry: 1.95V
